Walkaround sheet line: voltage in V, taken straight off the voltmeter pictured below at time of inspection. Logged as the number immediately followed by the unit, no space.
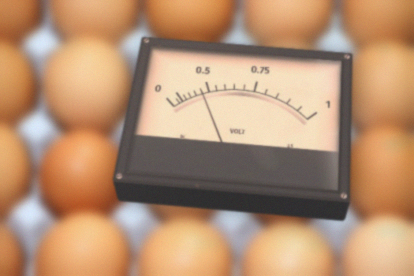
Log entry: 0.45V
